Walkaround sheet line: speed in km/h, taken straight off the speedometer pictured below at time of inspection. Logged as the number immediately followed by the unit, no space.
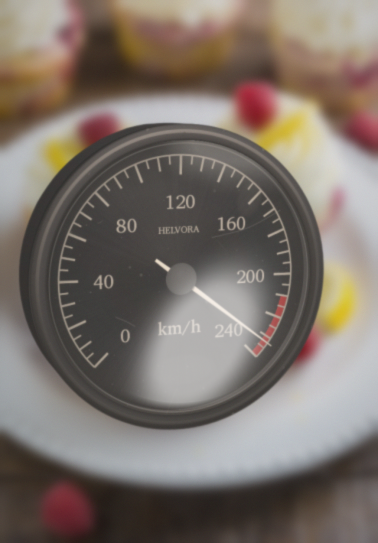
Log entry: 232.5km/h
